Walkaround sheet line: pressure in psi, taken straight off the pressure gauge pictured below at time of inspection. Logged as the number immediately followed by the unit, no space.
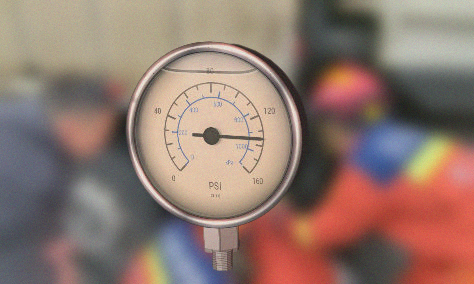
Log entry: 135psi
